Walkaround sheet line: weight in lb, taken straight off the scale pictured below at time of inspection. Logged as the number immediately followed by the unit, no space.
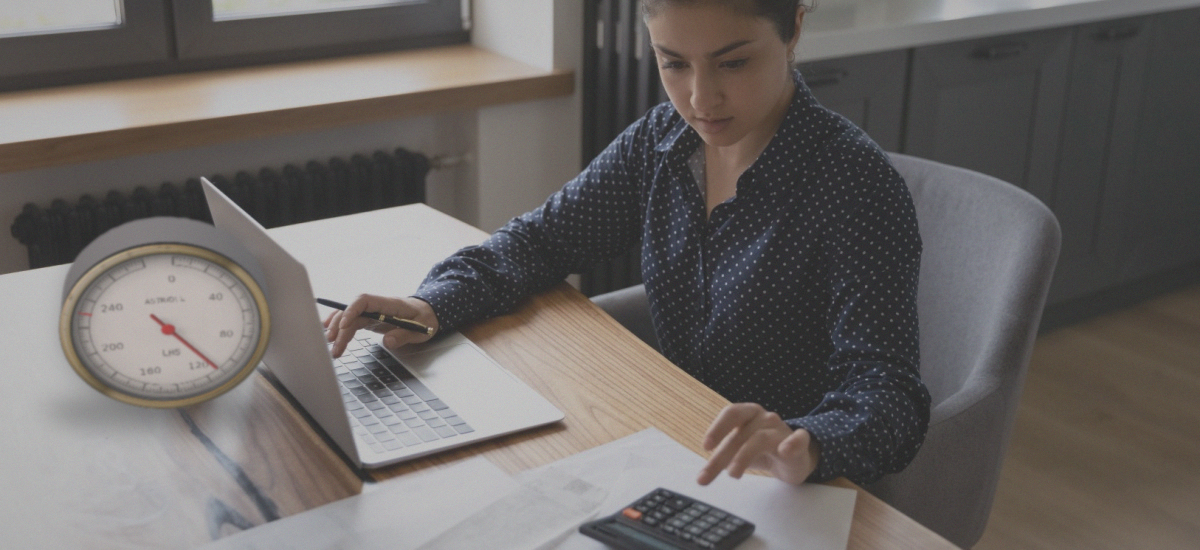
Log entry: 110lb
